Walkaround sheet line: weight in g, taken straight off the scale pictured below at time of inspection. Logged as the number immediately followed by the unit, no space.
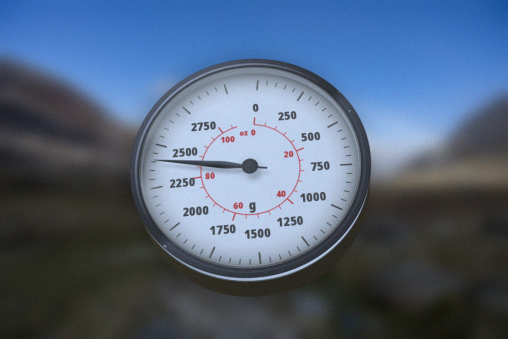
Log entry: 2400g
